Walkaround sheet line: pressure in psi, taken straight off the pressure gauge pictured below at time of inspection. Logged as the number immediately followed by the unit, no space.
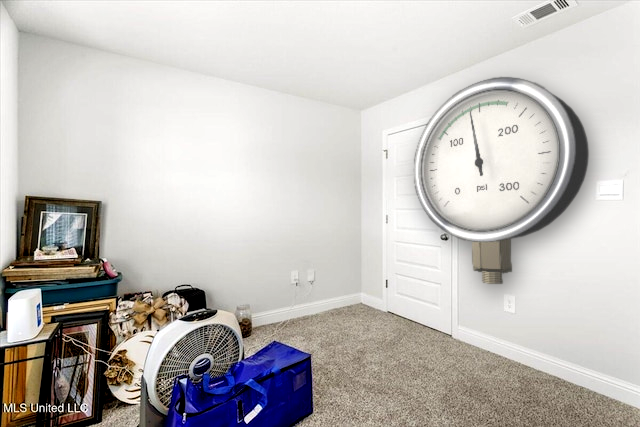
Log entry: 140psi
